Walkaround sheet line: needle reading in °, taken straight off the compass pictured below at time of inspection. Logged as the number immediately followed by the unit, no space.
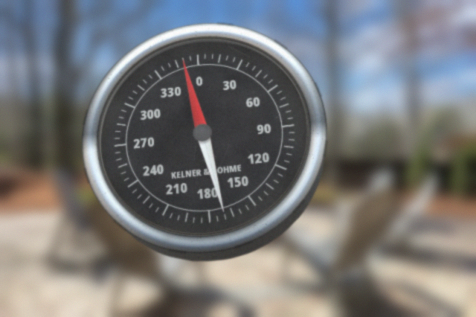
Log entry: 350°
